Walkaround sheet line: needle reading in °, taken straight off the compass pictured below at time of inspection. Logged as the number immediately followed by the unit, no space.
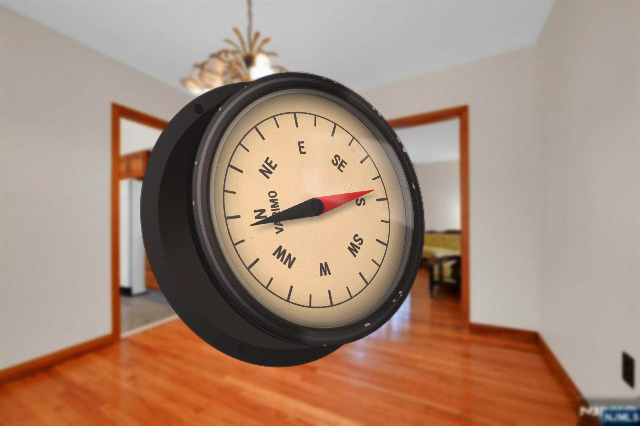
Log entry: 172.5°
